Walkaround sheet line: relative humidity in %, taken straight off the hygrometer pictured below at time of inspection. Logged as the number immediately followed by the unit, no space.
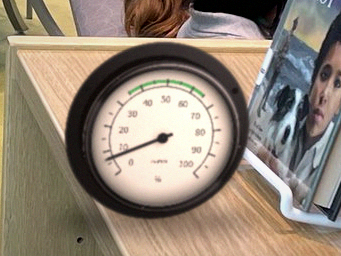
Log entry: 7.5%
